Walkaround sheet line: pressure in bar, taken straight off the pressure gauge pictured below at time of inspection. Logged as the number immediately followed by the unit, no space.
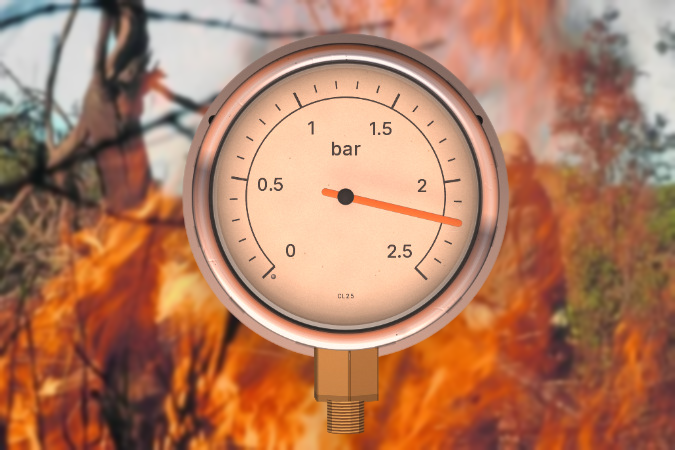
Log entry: 2.2bar
